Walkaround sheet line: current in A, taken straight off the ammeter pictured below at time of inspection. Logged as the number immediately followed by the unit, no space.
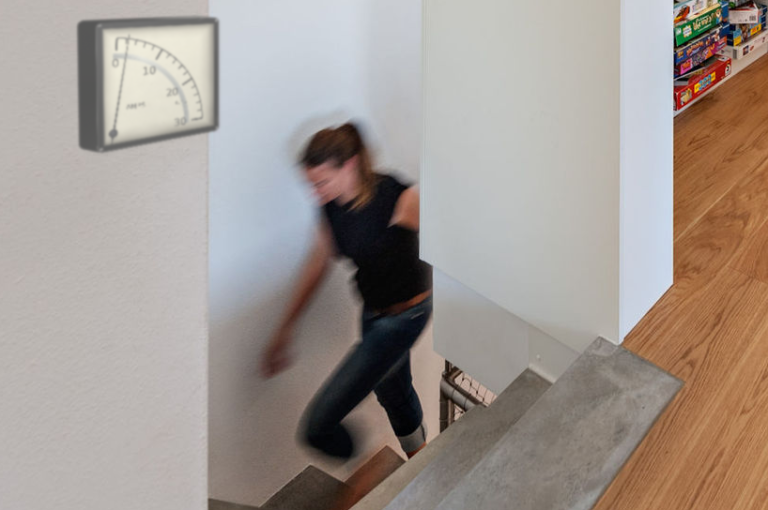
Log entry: 2A
